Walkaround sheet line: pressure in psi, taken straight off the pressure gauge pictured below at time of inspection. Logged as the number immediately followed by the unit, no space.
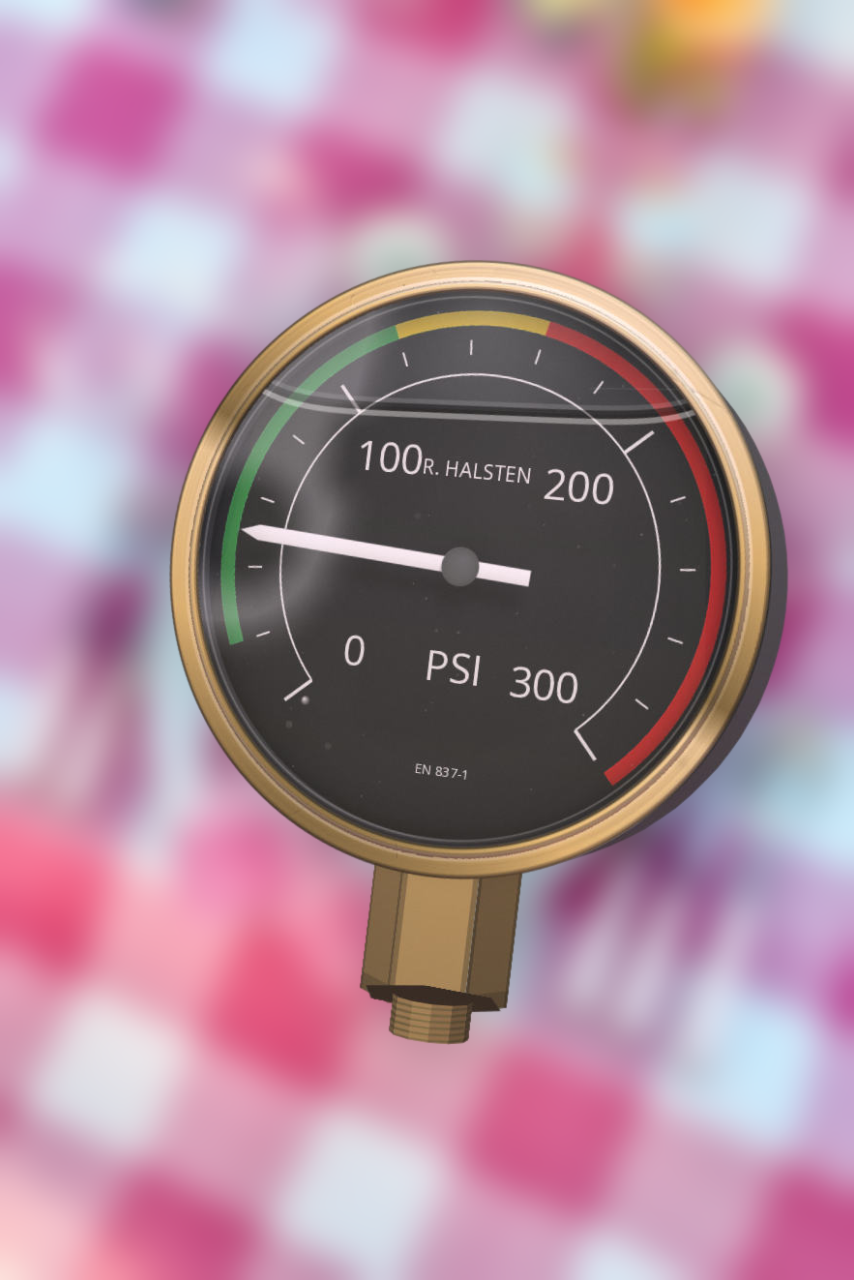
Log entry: 50psi
